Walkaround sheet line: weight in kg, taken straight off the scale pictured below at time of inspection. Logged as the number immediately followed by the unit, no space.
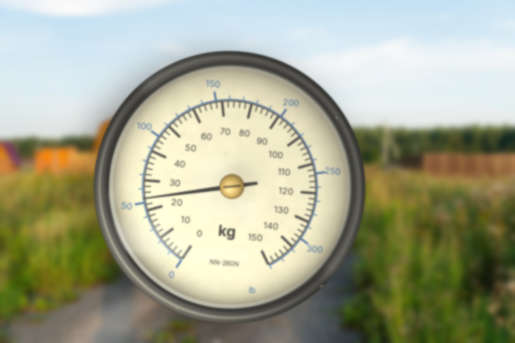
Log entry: 24kg
